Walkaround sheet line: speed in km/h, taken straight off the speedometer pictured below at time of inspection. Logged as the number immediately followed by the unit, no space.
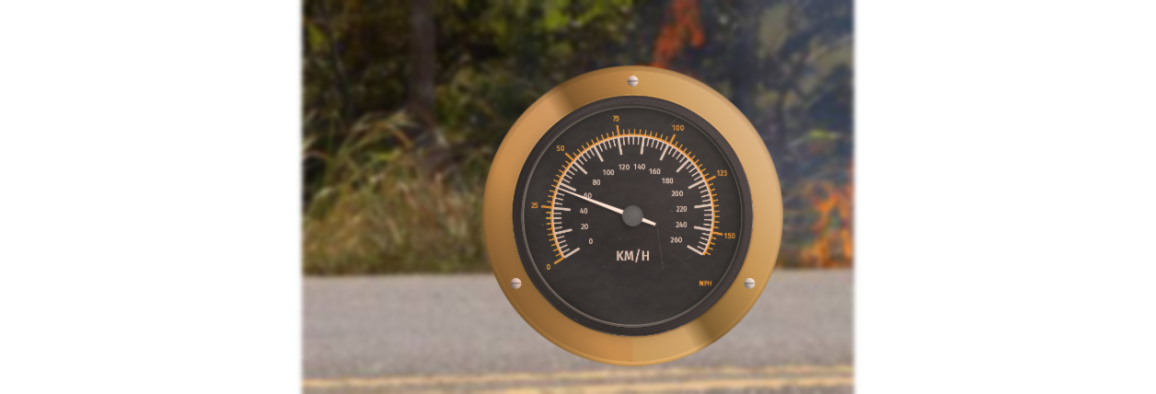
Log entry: 56km/h
